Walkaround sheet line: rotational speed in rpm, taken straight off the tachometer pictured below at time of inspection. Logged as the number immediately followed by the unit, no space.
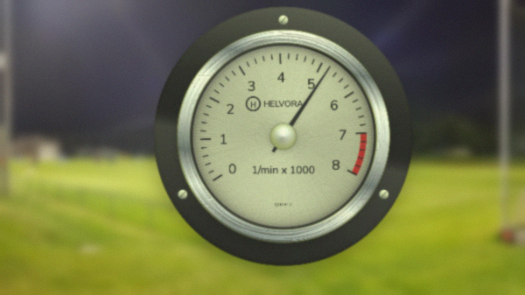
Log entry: 5200rpm
